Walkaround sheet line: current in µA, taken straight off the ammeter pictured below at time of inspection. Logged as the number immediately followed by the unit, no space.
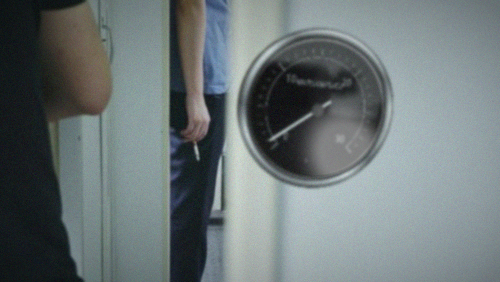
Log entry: 1µA
